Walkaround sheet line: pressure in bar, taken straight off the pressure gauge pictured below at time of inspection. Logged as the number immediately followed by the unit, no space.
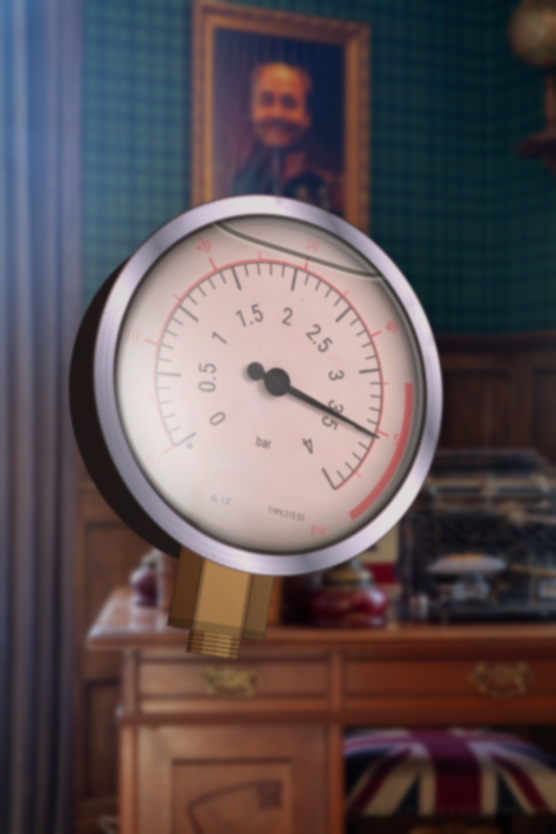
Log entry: 3.5bar
